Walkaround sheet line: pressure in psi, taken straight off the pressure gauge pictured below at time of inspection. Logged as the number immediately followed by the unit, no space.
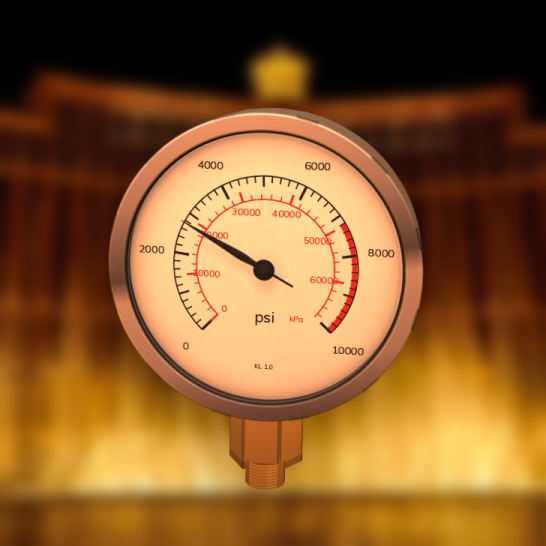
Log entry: 2800psi
